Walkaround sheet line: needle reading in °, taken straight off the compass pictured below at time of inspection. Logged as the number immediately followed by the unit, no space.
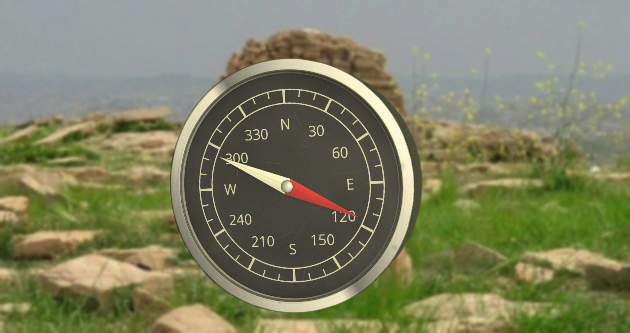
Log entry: 115°
